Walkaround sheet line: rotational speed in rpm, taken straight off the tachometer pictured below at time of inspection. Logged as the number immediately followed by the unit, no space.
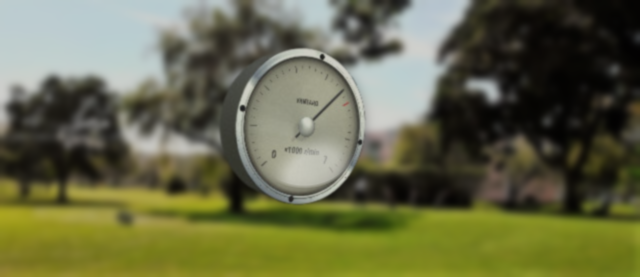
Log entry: 4600rpm
